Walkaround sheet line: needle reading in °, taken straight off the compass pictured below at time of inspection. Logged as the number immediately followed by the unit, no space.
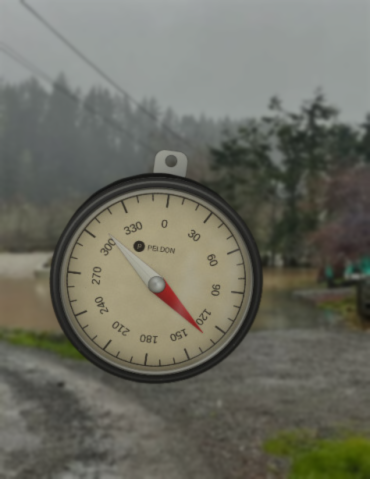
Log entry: 130°
